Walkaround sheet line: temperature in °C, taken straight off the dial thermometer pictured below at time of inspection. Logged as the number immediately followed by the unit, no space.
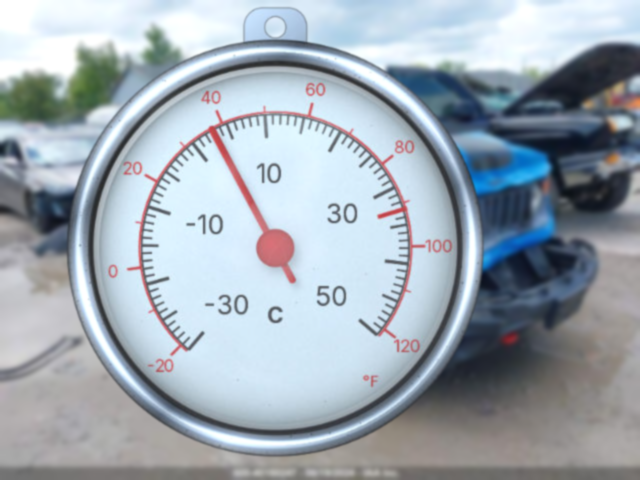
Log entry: 3°C
